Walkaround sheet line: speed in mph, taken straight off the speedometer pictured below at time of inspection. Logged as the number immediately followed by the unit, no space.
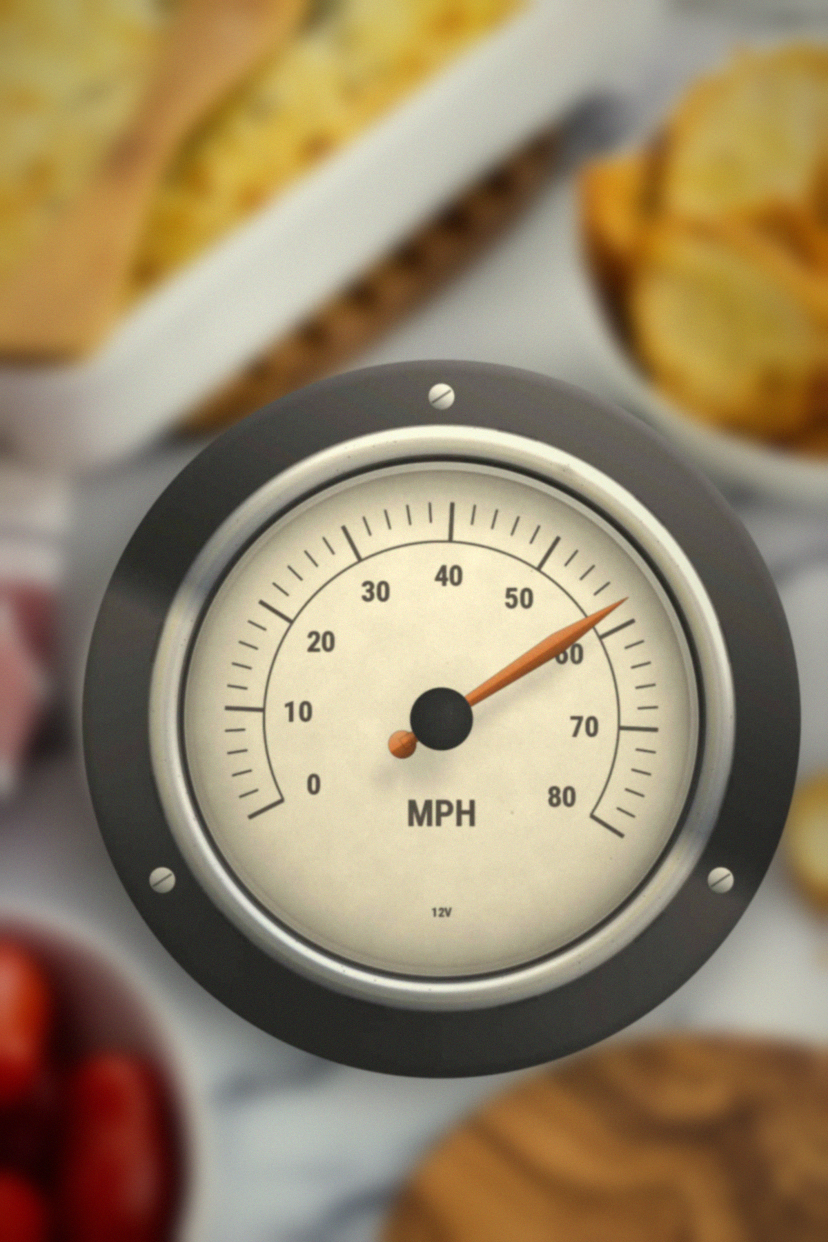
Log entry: 58mph
